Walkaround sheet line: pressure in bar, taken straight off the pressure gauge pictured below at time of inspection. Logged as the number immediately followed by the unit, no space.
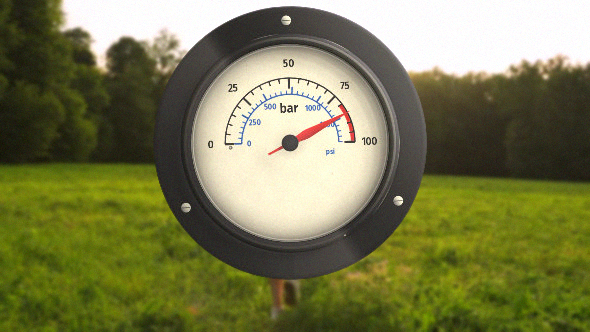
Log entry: 85bar
